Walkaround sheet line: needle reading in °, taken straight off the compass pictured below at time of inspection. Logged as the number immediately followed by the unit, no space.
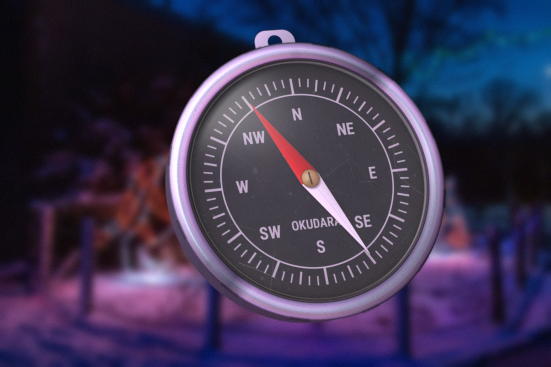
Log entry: 330°
